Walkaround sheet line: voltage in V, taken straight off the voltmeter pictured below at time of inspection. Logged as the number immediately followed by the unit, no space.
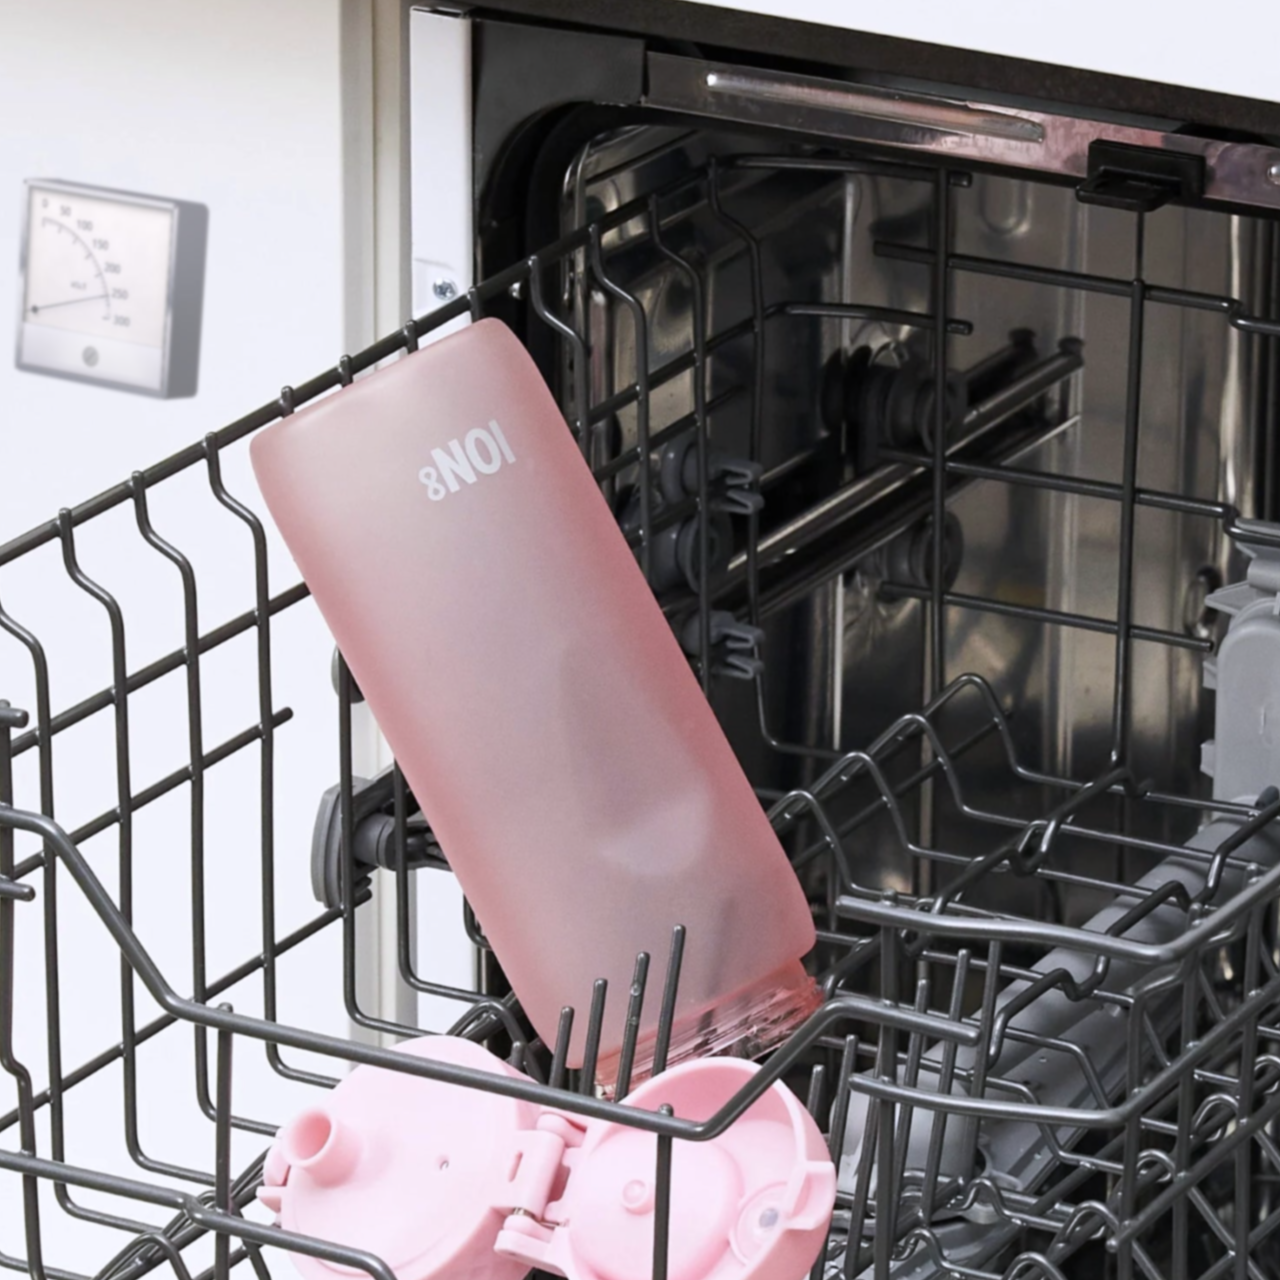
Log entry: 250V
